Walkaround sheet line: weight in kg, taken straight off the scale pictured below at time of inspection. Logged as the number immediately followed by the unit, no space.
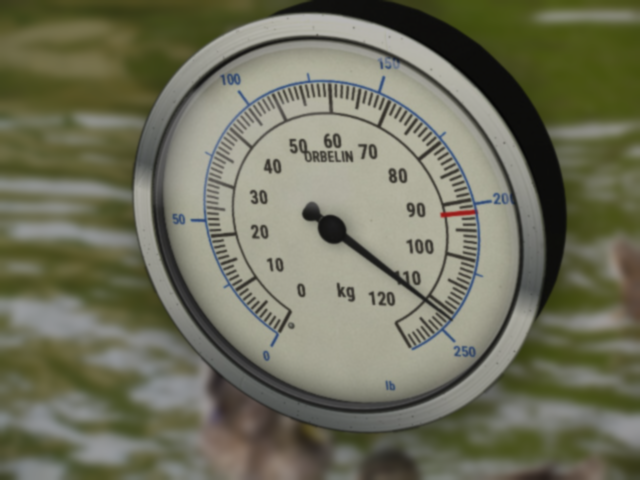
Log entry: 110kg
